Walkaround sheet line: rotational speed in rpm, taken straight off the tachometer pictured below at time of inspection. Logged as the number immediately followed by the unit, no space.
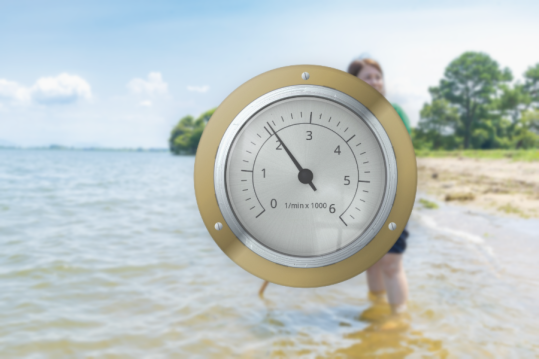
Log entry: 2100rpm
